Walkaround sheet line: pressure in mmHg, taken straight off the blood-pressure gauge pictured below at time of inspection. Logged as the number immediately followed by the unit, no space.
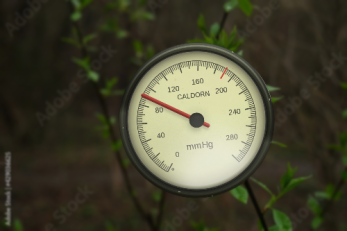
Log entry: 90mmHg
